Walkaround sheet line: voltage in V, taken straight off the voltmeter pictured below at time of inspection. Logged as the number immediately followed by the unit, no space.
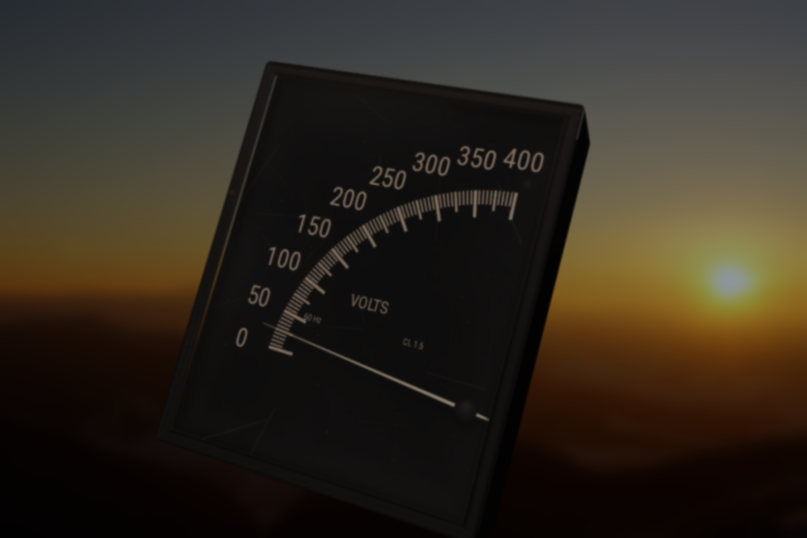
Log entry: 25V
